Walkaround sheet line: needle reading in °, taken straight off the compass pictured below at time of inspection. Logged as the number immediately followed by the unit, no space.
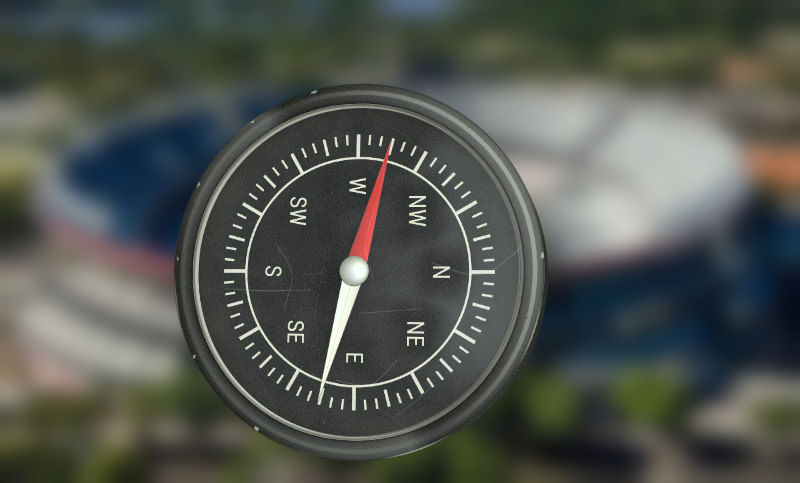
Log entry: 285°
